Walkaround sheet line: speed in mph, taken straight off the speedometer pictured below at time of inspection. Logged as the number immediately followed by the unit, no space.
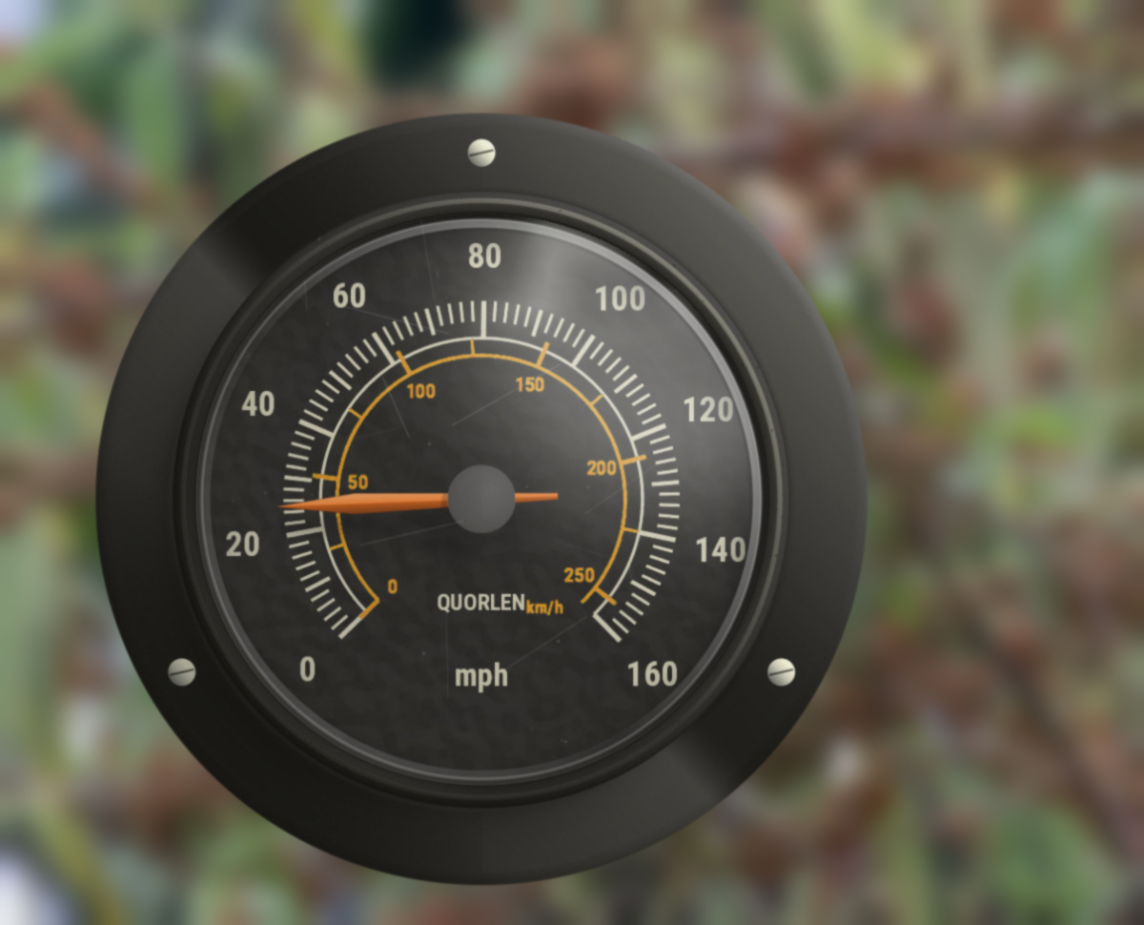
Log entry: 25mph
